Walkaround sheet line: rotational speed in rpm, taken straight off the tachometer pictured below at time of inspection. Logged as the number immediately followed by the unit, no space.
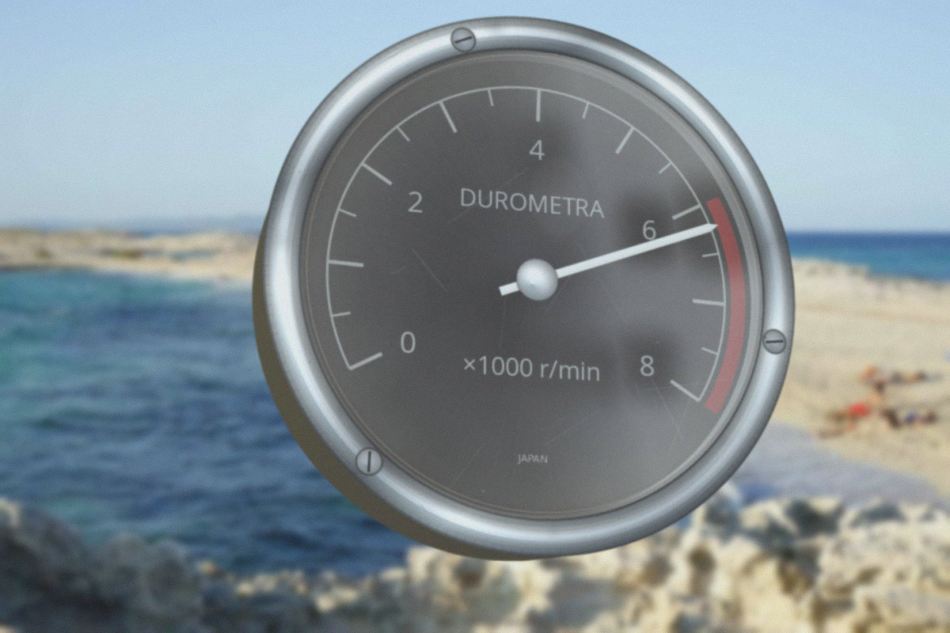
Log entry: 6250rpm
